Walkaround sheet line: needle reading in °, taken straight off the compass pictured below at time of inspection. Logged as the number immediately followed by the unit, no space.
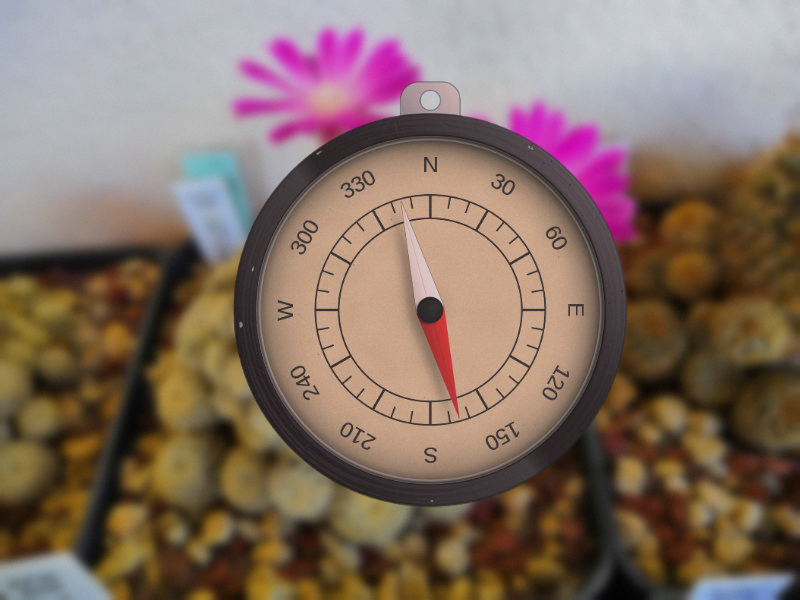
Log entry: 165°
